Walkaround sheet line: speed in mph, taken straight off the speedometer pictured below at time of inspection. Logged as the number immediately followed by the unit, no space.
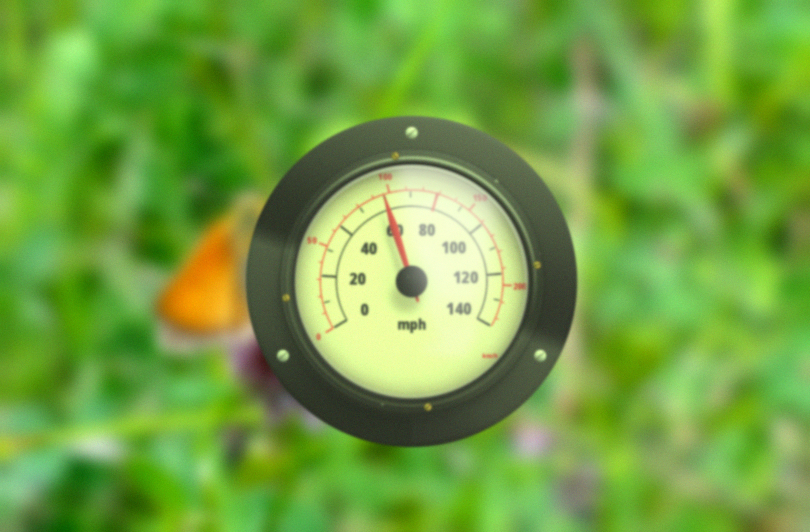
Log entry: 60mph
